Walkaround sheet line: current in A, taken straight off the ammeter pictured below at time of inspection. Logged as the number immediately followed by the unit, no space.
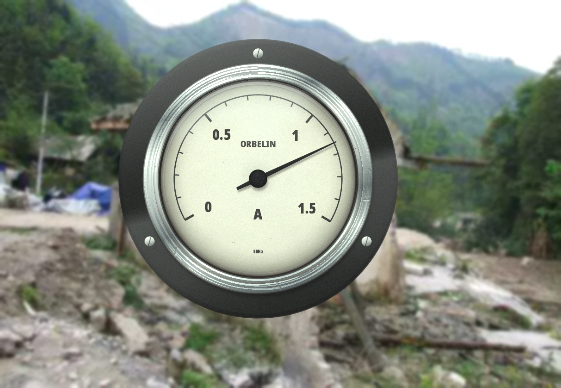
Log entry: 1.15A
